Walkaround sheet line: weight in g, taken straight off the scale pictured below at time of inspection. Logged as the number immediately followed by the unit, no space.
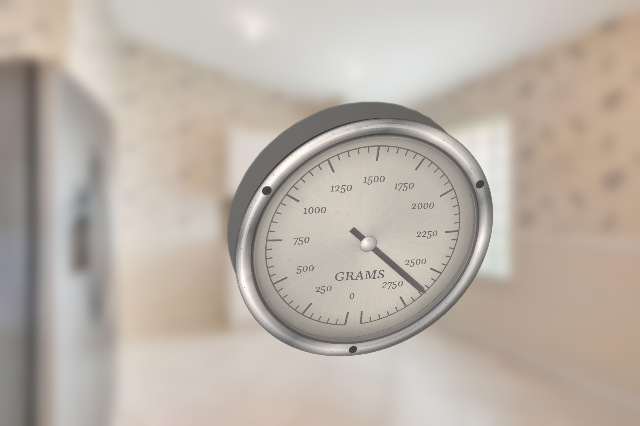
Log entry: 2625g
